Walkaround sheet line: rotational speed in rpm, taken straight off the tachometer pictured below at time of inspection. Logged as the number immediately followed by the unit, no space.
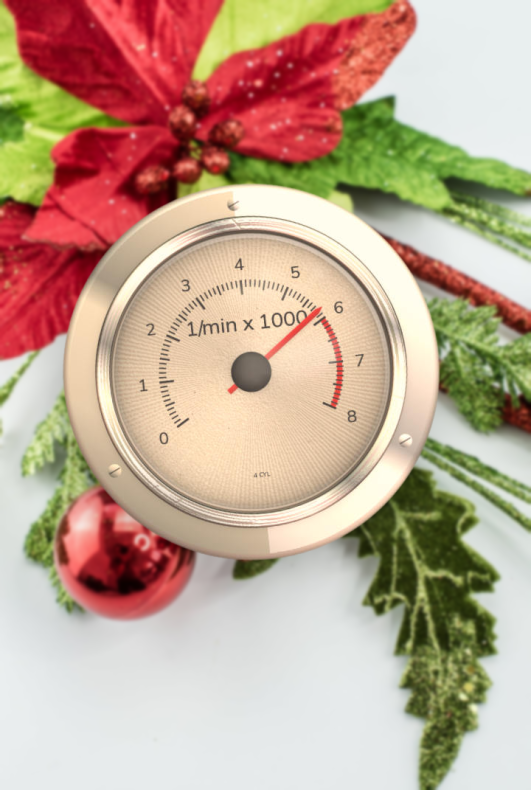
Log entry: 5800rpm
